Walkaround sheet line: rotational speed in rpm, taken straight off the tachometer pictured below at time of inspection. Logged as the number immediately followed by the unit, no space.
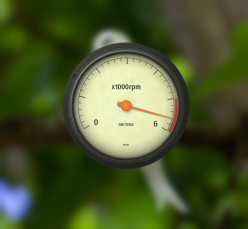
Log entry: 5600rpm
